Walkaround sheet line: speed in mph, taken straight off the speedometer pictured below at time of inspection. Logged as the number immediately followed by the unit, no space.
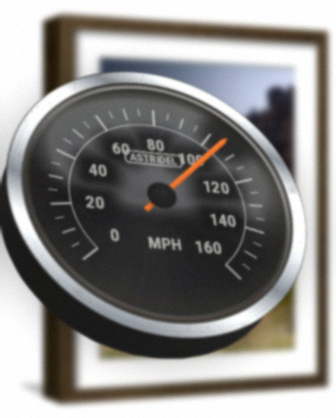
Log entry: 105mph
